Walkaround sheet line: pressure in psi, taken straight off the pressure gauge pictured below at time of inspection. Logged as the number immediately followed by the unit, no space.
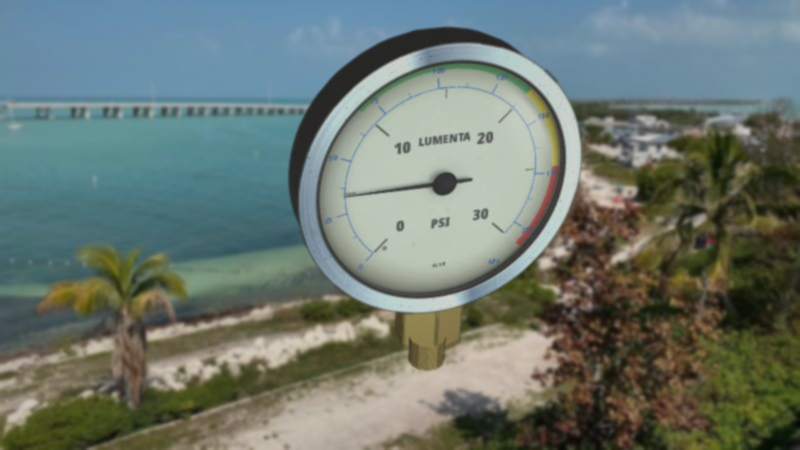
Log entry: 5psi
